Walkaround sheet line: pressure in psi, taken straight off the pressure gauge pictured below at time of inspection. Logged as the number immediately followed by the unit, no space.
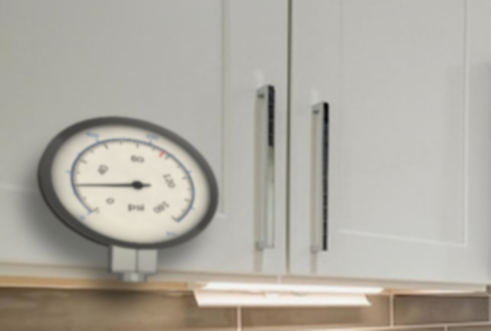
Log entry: 20psi
